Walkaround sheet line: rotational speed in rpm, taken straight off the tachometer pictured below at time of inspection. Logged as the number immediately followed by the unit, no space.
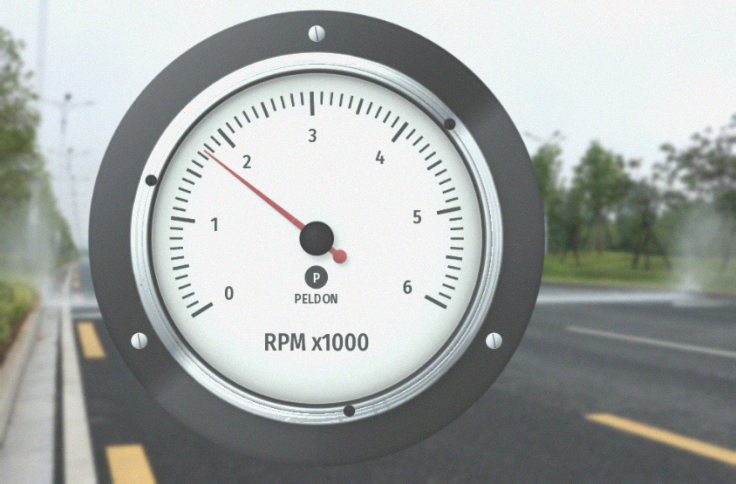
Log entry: 1750rpm
